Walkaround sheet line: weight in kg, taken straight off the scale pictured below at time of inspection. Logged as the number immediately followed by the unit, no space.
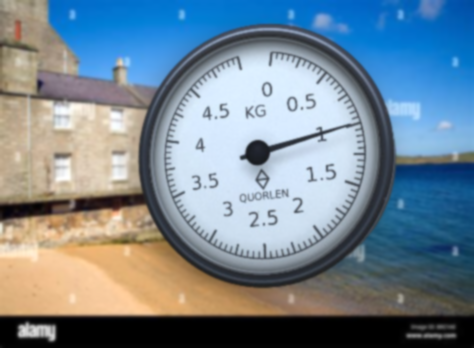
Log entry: 1kg
